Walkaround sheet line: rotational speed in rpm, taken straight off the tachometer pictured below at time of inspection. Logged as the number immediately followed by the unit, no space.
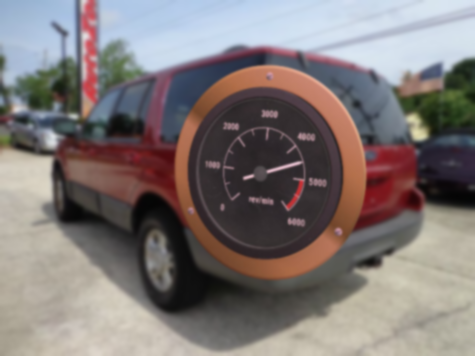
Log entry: 4500rpm
